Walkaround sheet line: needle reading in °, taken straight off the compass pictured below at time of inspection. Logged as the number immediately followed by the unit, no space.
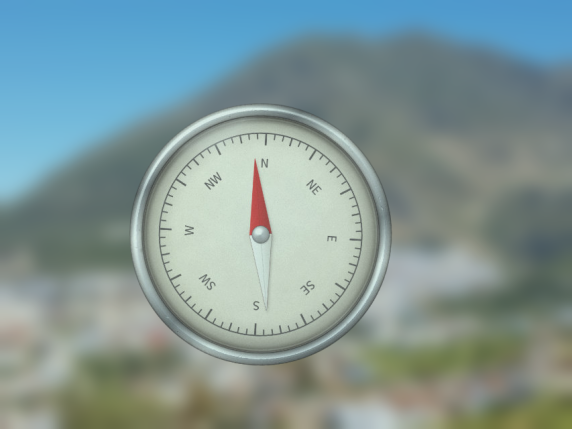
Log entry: 352.5°
